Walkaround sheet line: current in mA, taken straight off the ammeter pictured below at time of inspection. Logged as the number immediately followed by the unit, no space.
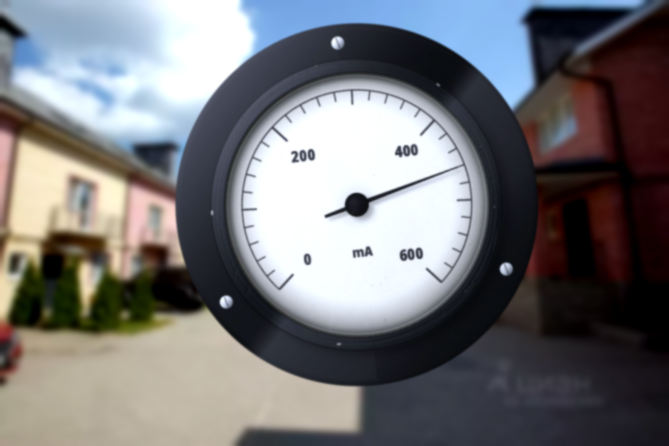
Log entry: 460mA
